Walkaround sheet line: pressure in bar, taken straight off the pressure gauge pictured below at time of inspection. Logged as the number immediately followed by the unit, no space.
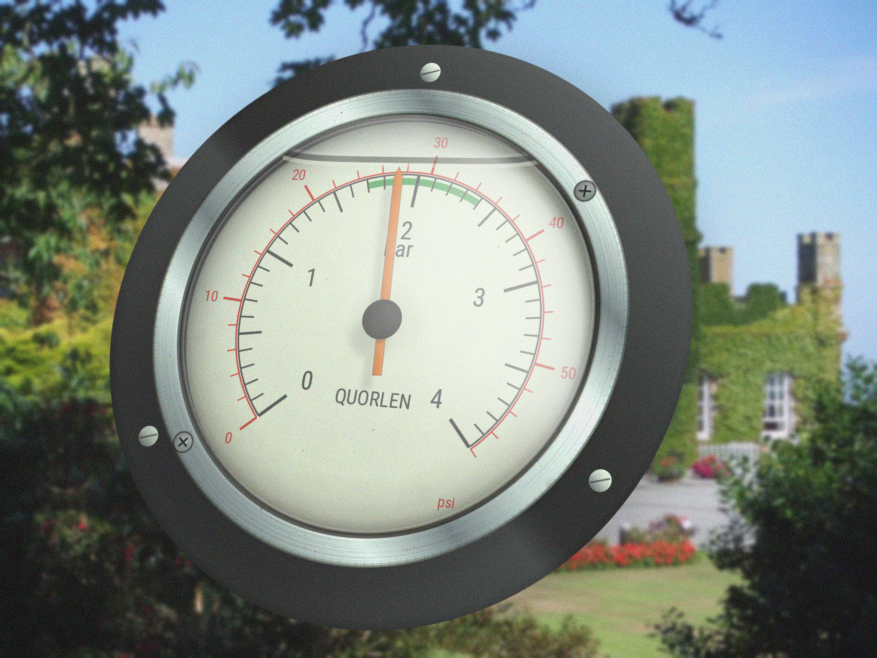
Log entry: 1.9bar
